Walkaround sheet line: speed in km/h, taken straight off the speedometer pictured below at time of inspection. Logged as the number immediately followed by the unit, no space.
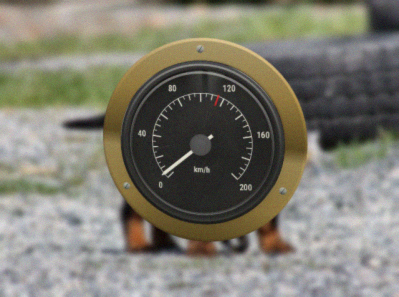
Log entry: 5km/h
